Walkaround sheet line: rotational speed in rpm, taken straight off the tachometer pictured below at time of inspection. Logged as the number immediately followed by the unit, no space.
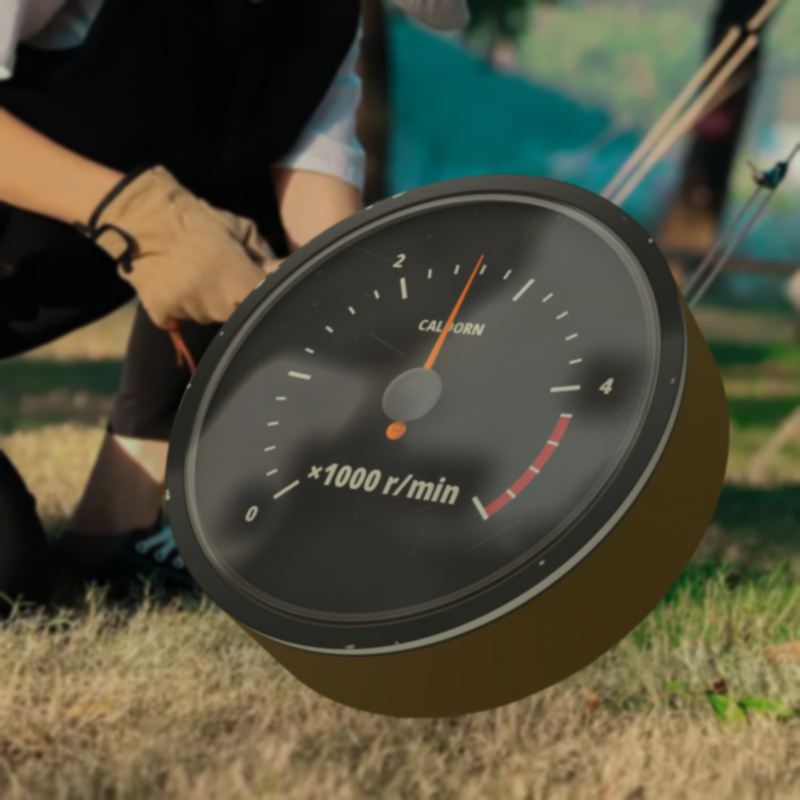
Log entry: 2600rpm
